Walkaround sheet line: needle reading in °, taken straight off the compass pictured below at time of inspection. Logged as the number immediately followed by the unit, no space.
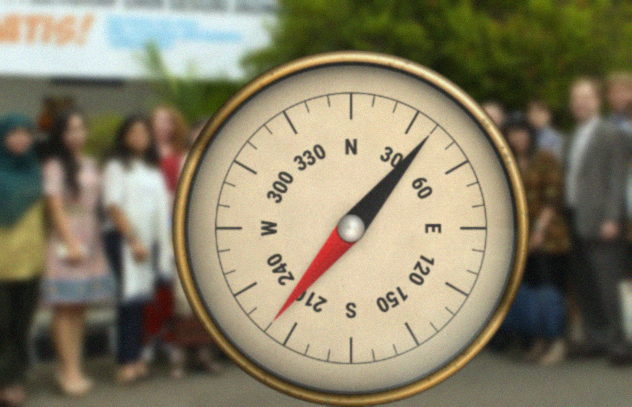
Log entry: 220°
